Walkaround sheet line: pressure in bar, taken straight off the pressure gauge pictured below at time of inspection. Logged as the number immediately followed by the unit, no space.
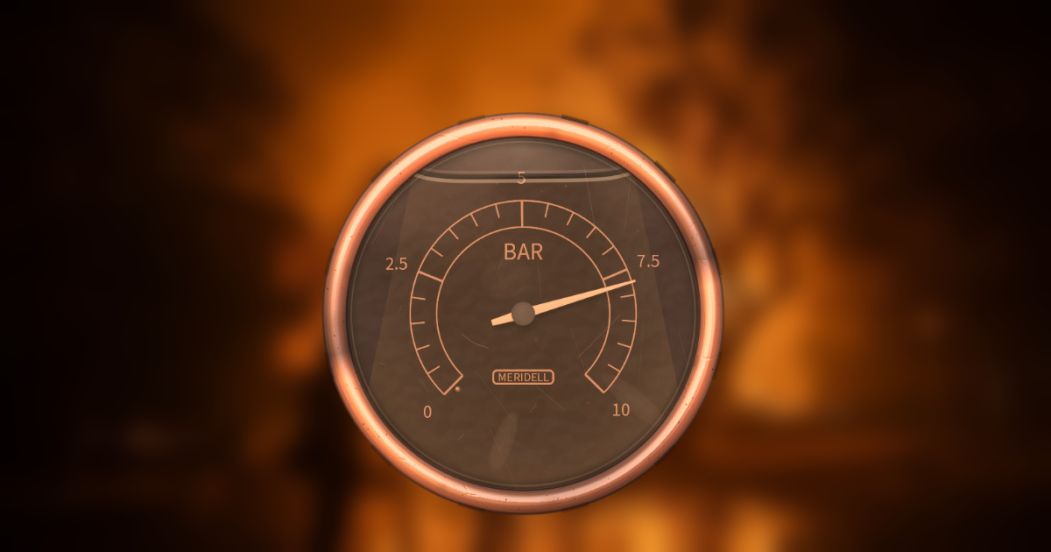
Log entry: 7.75bar
